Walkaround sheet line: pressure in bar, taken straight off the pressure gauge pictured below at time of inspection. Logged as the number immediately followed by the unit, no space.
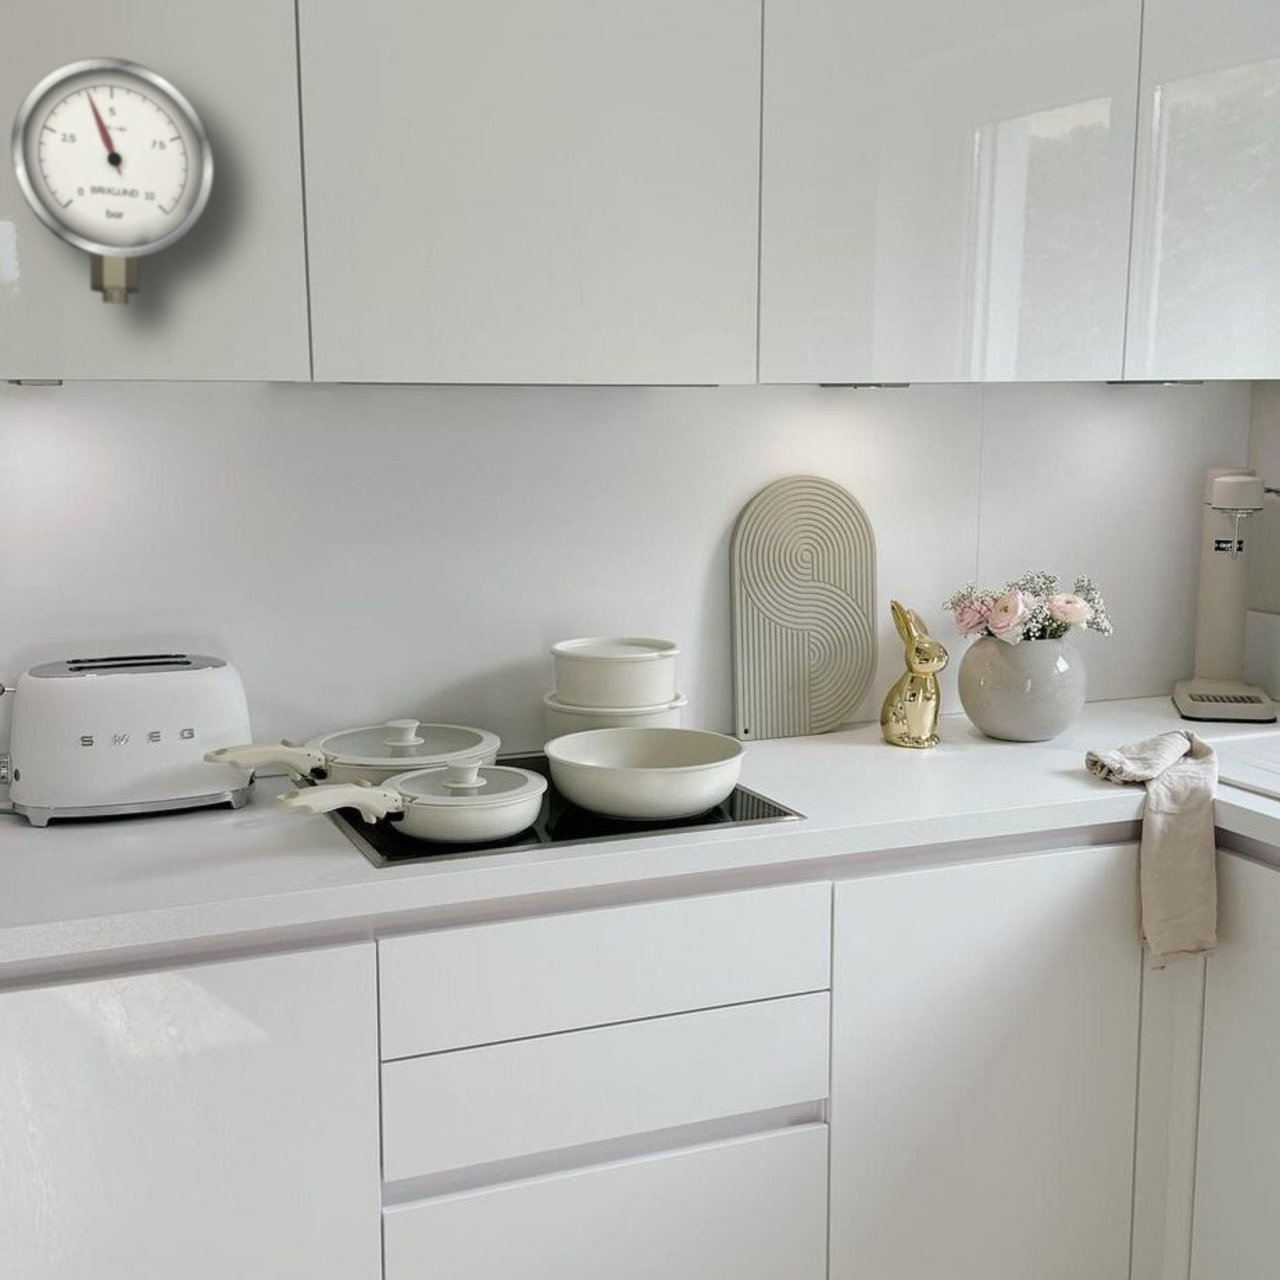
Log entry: 4.25bar
